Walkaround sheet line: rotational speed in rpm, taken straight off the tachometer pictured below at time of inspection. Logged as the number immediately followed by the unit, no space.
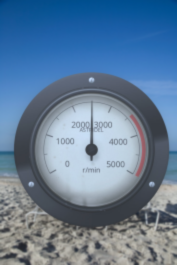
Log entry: 2500rpm
